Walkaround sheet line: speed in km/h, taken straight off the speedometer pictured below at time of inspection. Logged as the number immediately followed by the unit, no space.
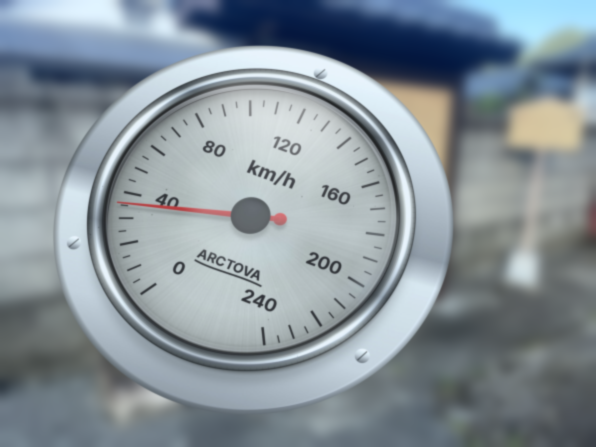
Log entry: 35km/h
